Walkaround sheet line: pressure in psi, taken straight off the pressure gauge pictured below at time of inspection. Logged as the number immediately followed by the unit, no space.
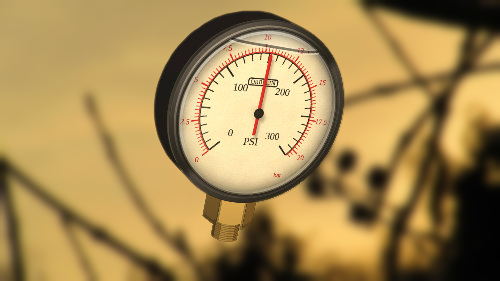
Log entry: 150psi
